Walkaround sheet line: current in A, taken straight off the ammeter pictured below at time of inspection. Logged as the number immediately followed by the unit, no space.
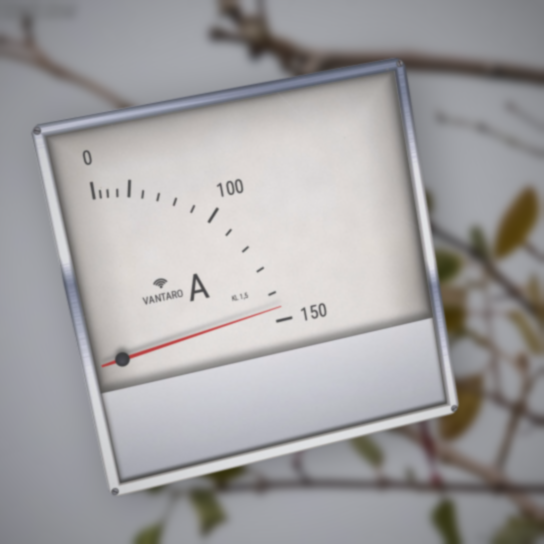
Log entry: 145A
